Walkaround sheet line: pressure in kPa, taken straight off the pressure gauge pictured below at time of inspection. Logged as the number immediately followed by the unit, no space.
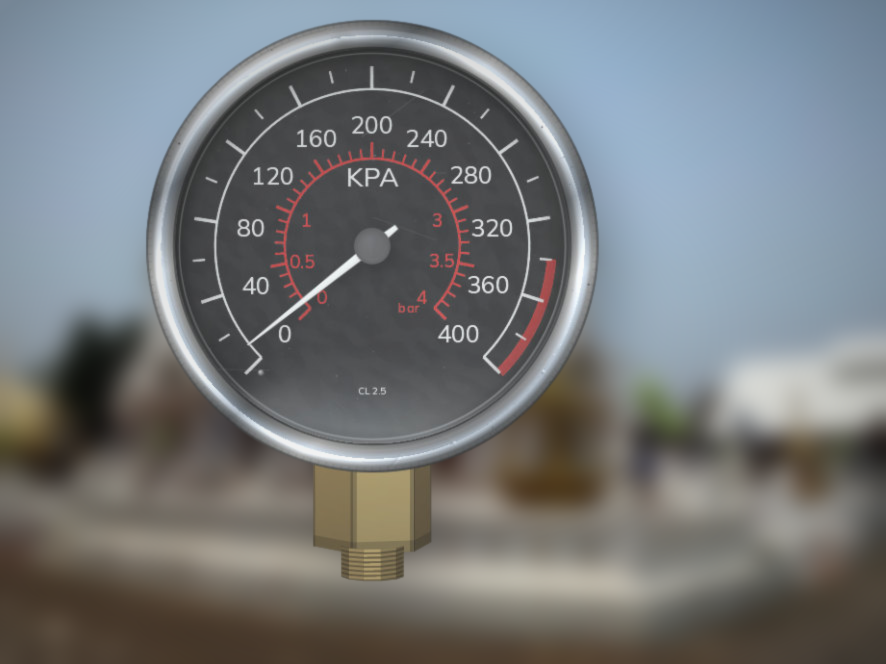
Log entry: 10kPa
